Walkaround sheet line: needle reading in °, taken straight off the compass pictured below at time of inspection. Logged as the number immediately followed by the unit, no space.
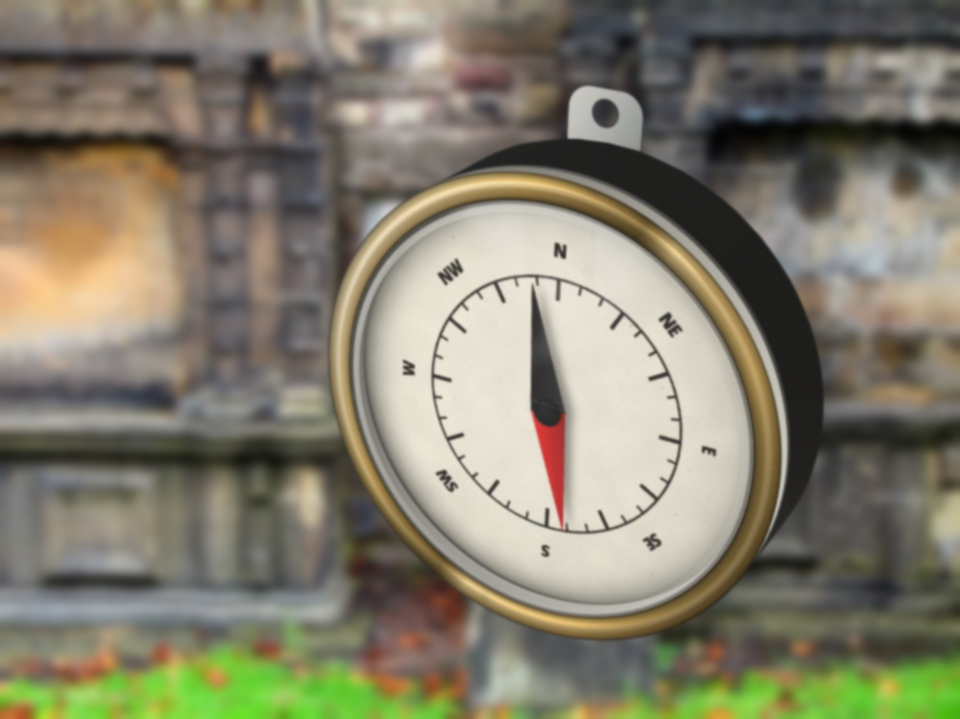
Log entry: 170°
